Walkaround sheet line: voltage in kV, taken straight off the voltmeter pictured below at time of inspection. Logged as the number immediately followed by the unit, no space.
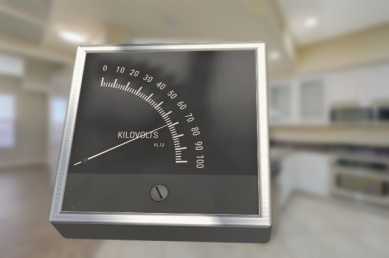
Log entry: 70kV
